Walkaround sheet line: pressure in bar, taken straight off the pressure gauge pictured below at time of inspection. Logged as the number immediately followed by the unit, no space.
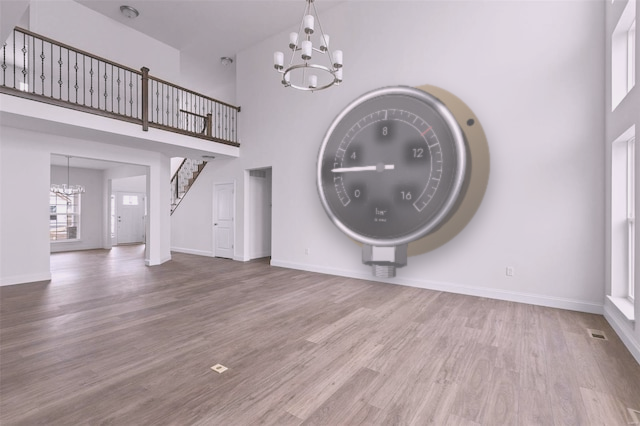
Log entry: 2.5bar
